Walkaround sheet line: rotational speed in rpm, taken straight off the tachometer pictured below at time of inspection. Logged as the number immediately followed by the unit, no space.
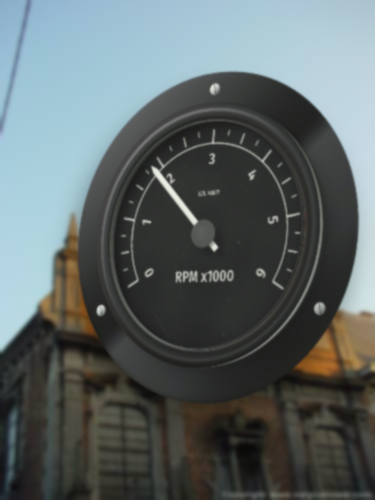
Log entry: 1875rpm
